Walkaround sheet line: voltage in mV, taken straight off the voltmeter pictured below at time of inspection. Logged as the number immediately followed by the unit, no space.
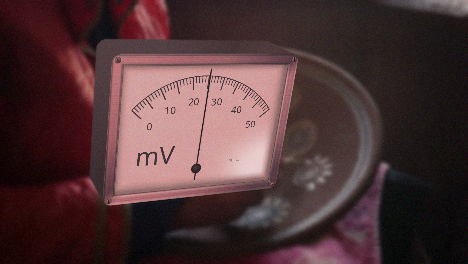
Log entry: 25mV
